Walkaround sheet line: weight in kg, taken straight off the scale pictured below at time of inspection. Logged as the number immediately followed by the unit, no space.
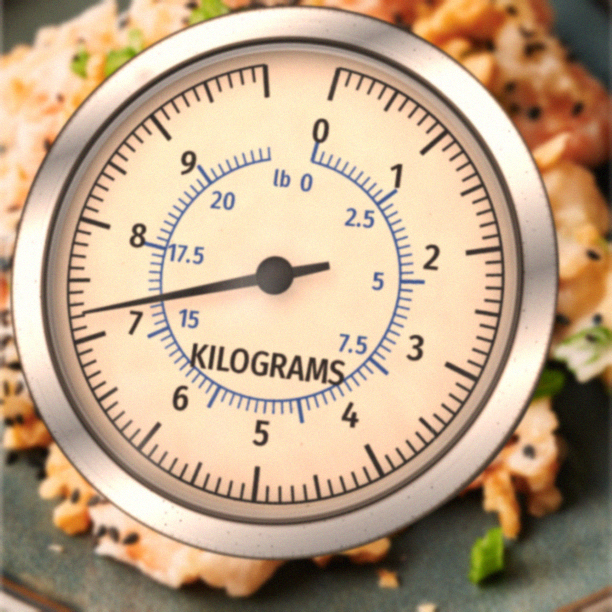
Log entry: 7.2kg
